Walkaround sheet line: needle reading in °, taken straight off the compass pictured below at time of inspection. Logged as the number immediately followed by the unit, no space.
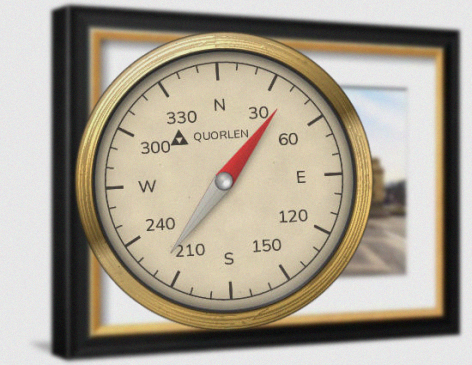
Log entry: 40°
